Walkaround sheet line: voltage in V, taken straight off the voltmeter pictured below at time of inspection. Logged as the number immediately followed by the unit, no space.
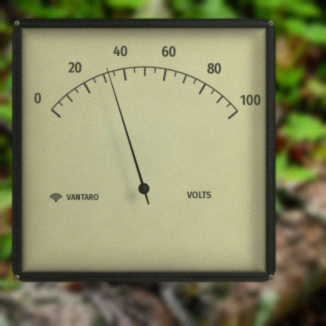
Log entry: 32.5V
